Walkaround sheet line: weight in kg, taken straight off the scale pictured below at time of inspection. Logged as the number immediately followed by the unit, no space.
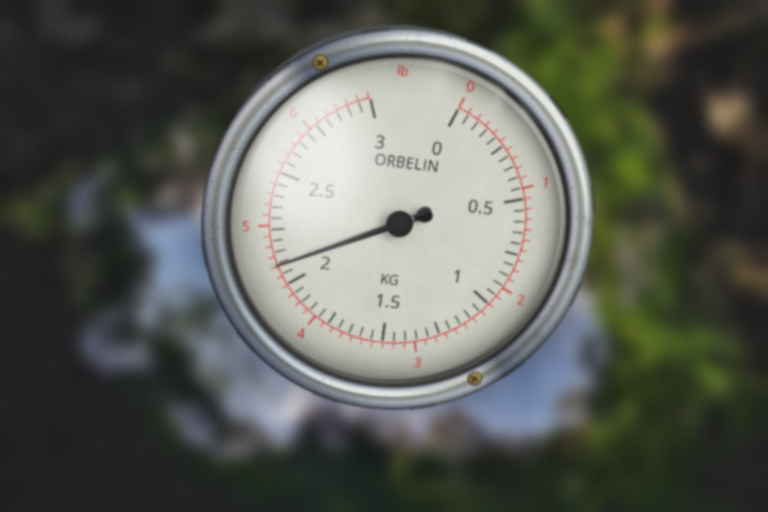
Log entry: 2.1kg
